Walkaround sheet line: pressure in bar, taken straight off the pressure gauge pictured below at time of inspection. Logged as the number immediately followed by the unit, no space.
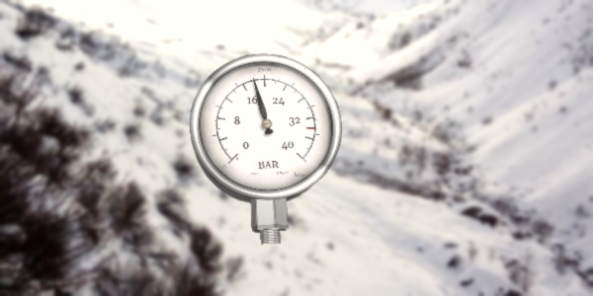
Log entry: 18bar
